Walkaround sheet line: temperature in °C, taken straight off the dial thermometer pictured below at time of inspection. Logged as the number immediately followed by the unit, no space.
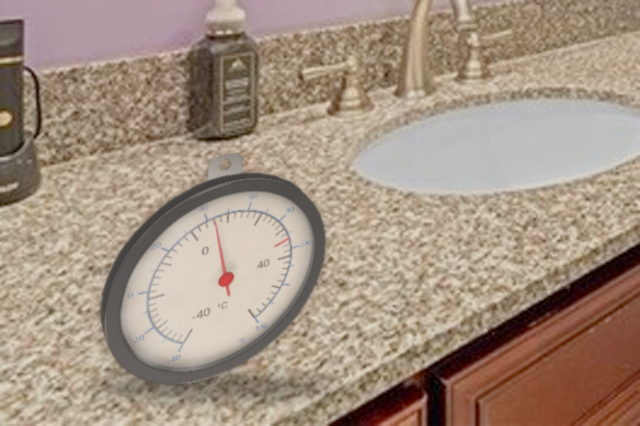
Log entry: 6°C
